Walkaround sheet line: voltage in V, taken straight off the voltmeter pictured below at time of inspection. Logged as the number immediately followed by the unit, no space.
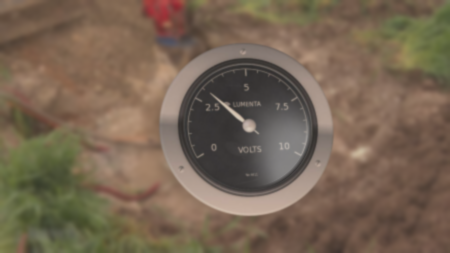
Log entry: 3V
